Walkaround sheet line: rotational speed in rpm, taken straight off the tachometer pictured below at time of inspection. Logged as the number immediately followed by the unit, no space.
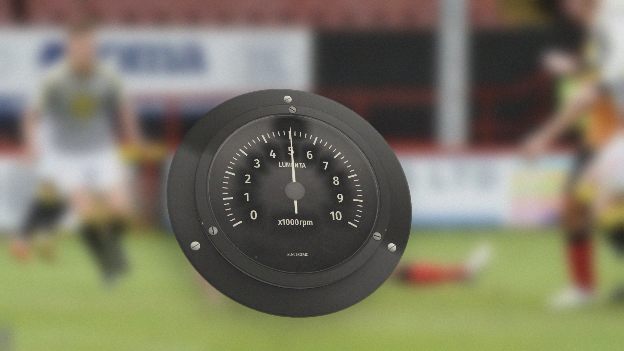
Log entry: 5000rpm
